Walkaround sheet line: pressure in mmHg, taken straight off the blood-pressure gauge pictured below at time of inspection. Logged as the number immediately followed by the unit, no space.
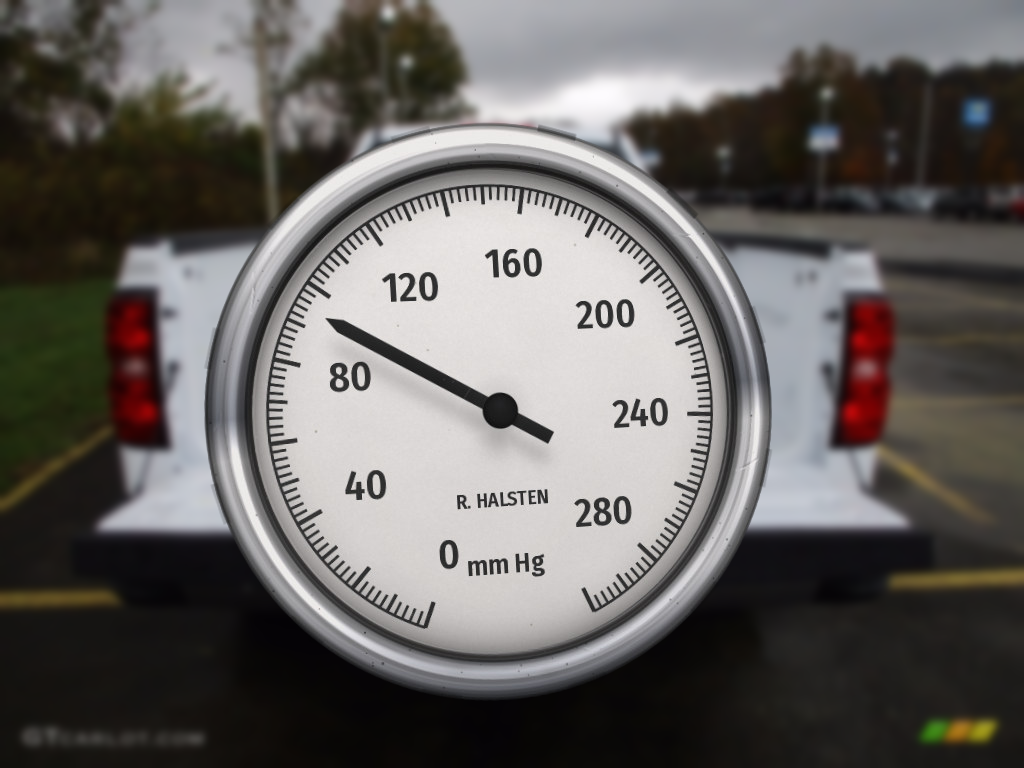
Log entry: 94mmHg
